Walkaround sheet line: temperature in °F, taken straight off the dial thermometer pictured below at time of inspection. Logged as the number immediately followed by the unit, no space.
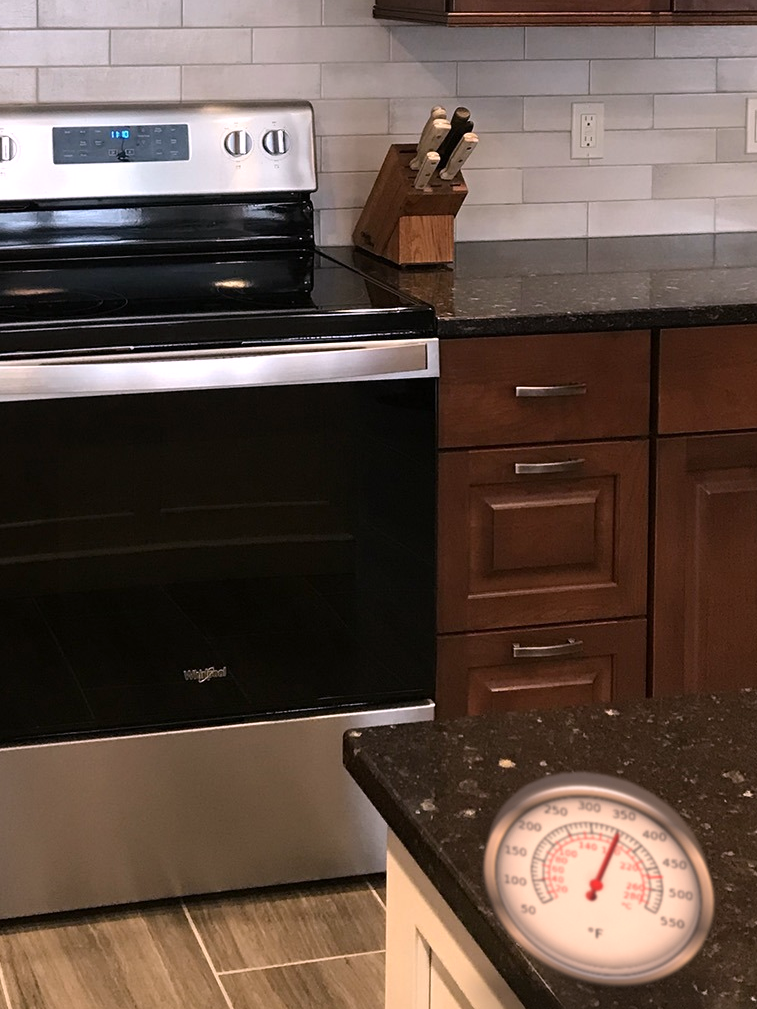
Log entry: 350°F
